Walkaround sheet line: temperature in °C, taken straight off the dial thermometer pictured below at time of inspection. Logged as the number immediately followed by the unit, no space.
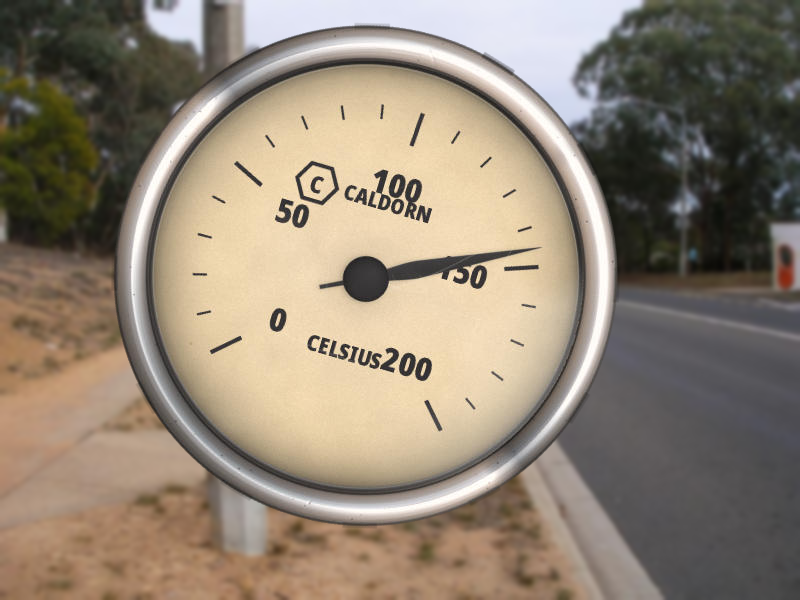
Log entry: 145°C
